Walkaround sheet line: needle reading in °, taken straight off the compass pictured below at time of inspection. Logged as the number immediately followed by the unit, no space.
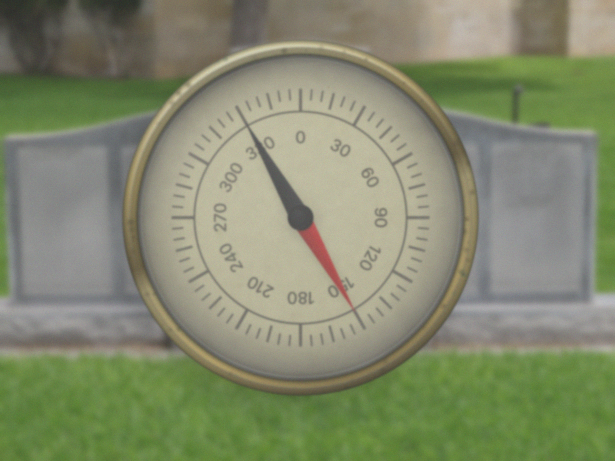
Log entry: 150°
